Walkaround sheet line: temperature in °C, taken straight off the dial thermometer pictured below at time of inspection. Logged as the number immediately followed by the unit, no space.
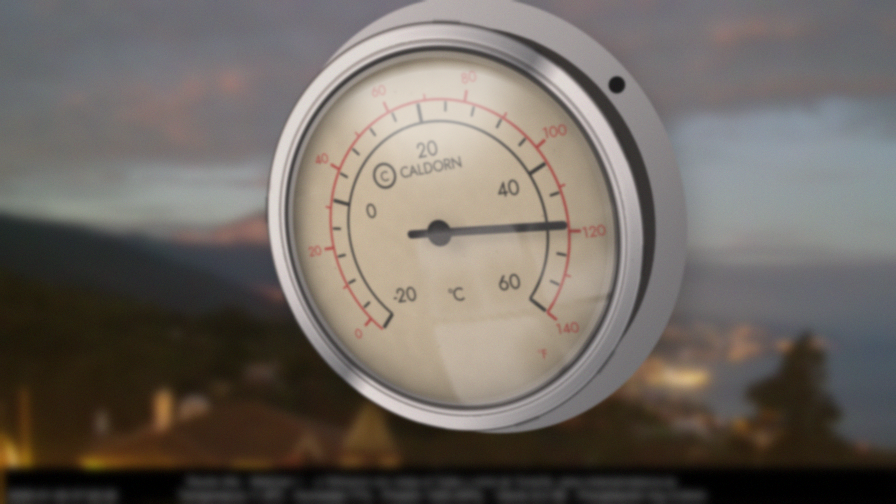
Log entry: 48°C
